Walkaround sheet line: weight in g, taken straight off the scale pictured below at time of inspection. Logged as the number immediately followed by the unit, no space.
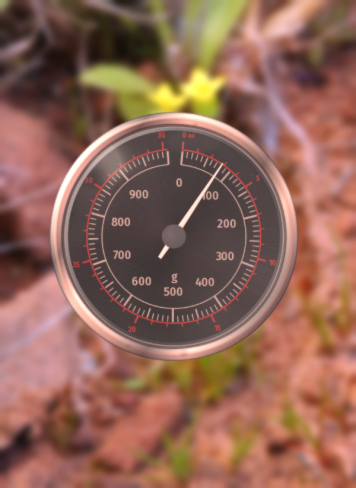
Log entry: 80g
